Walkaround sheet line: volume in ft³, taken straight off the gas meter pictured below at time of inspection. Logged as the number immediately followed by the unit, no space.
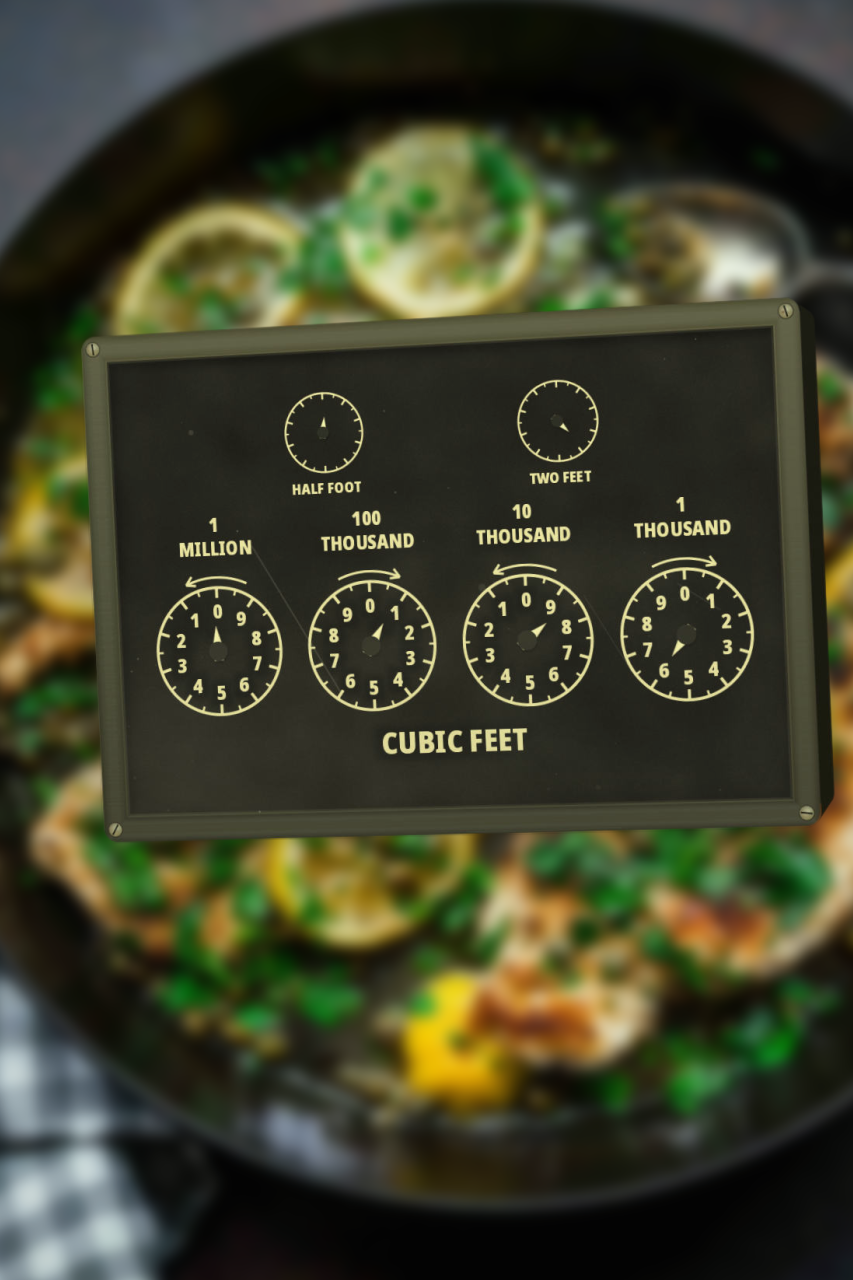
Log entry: 8600ft³
